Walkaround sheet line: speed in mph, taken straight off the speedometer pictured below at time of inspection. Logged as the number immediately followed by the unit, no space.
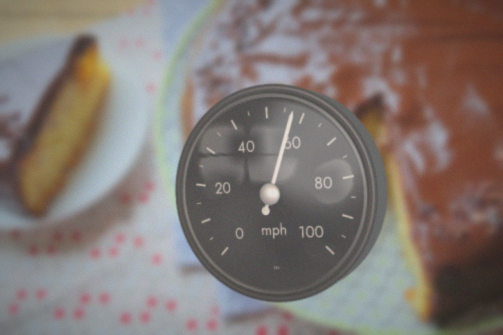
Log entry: 57.5mph
